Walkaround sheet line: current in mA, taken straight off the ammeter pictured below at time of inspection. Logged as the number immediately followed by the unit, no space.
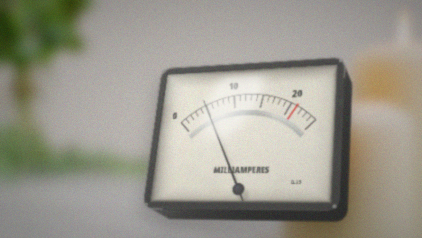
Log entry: 5mA
